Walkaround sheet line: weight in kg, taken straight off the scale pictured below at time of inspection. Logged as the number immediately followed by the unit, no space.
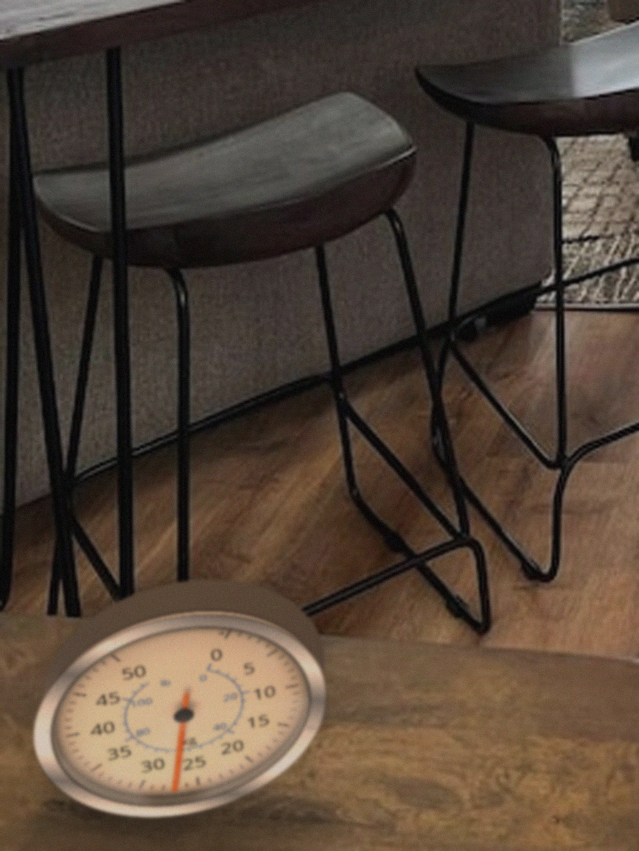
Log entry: 27kg
